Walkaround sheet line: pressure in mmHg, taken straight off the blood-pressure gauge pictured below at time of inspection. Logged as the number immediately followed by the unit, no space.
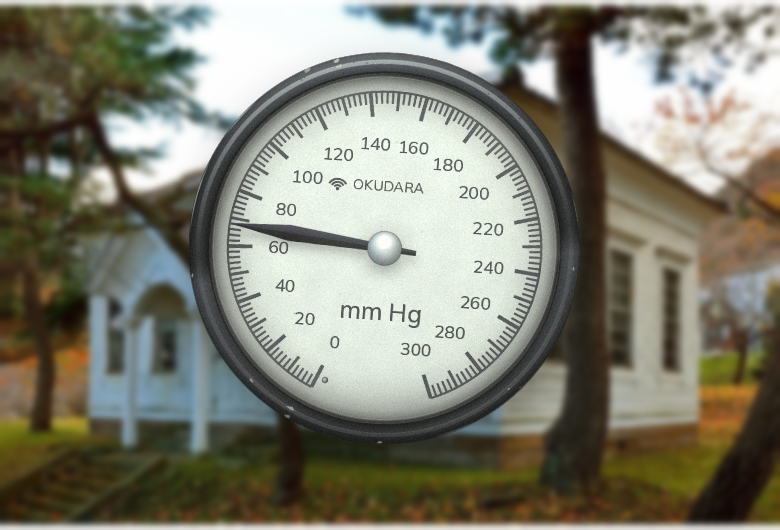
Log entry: 68mmHg
